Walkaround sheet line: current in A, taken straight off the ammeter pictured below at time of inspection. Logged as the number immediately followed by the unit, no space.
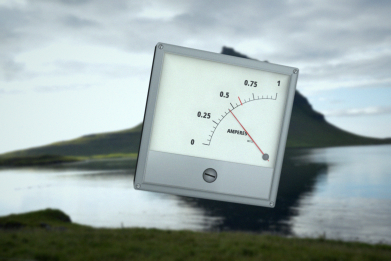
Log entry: 0.45A
